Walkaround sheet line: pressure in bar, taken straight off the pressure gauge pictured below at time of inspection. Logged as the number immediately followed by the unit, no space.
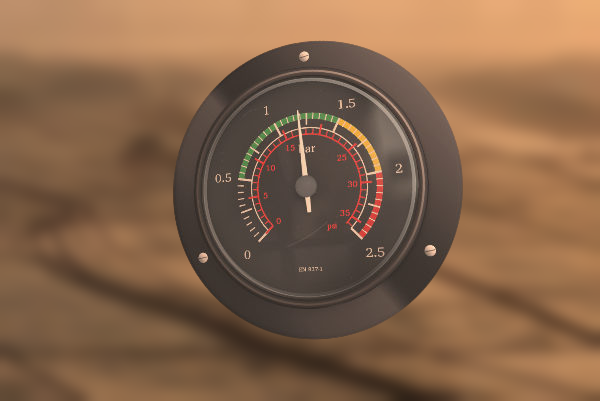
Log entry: 1.2bar
